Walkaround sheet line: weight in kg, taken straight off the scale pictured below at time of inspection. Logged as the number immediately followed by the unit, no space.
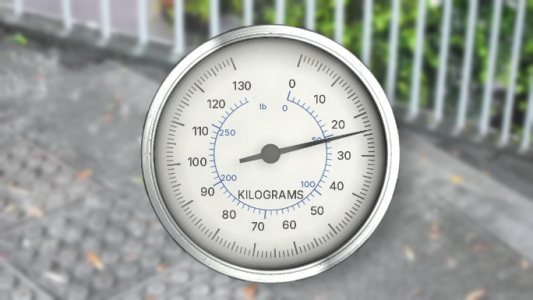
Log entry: 24kg
